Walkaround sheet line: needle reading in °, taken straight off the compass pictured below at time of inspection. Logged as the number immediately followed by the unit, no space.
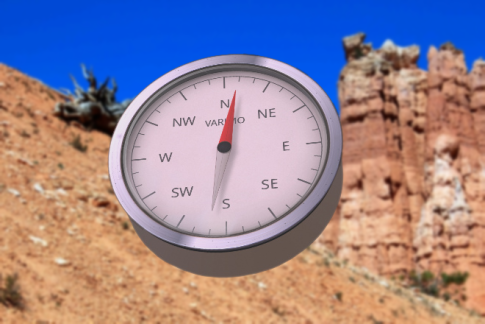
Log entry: 10°
